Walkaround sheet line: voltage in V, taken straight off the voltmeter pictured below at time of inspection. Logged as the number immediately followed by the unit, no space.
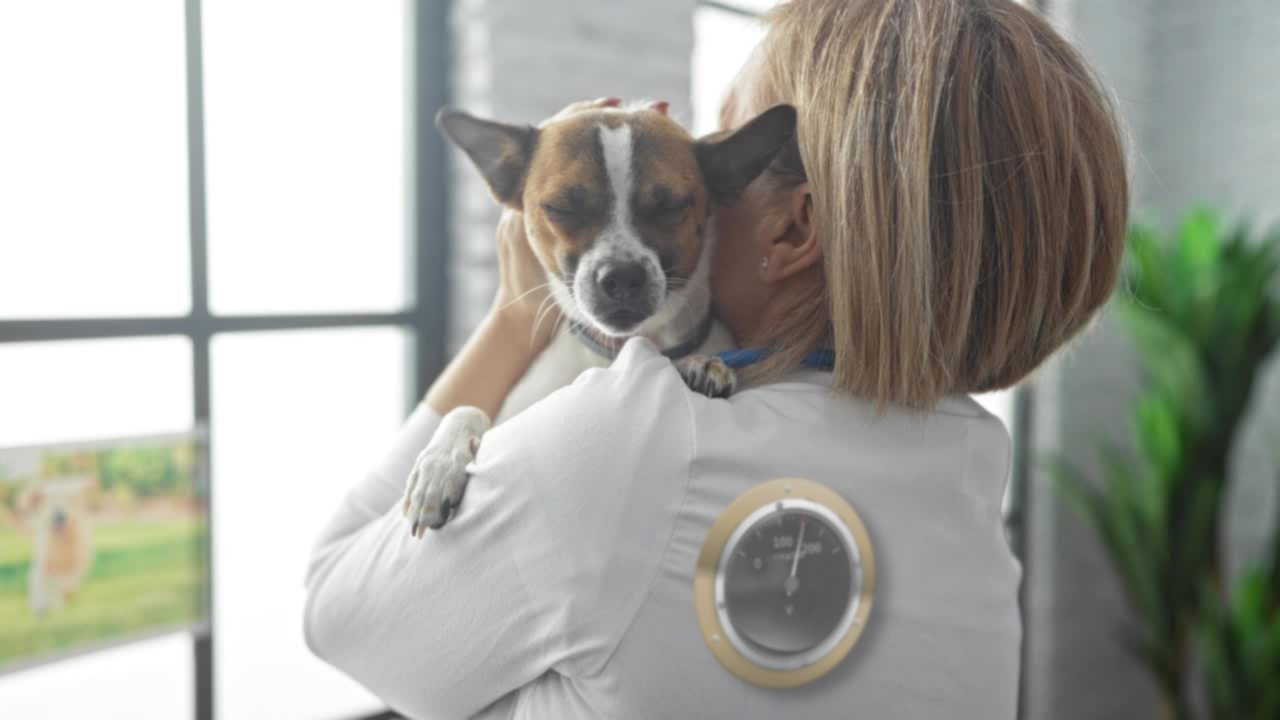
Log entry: 150V
